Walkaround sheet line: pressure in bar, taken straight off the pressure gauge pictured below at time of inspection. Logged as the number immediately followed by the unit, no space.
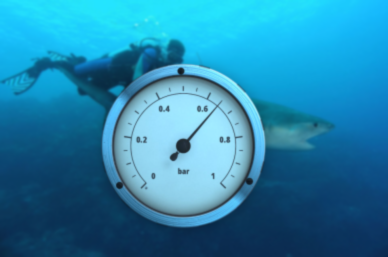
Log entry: 0.65bar
